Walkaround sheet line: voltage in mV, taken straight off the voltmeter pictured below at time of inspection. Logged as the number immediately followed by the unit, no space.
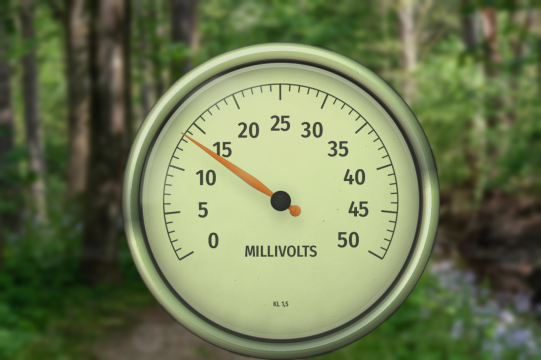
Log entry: 13.5mV
